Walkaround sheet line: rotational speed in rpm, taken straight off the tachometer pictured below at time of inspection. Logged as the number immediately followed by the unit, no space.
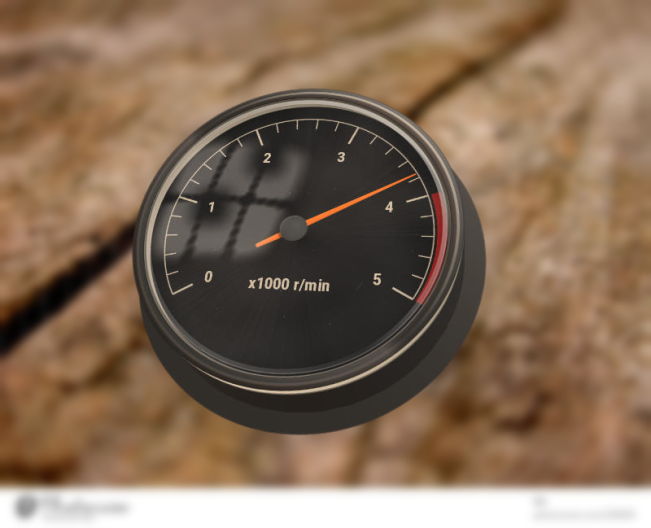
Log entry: 3800rpm
